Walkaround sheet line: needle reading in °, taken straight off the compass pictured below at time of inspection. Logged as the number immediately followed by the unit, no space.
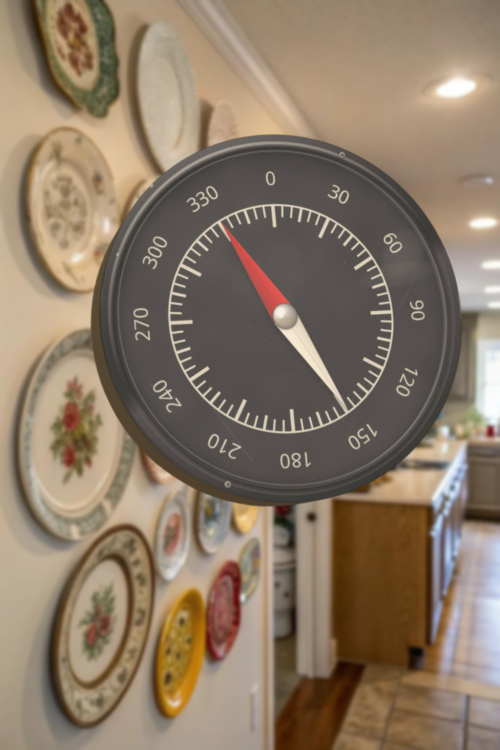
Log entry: 330°
